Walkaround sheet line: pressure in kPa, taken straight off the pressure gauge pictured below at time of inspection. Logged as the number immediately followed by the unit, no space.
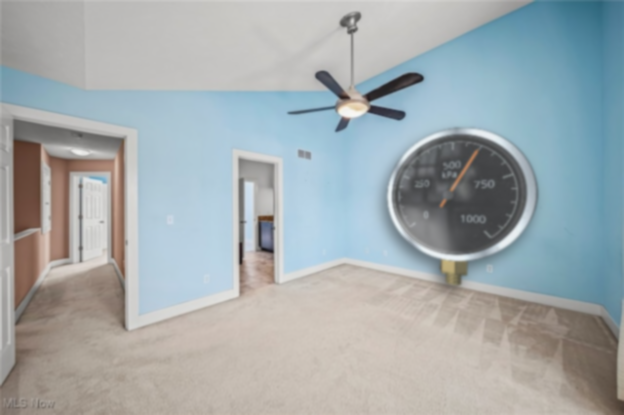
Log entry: 600kPa
